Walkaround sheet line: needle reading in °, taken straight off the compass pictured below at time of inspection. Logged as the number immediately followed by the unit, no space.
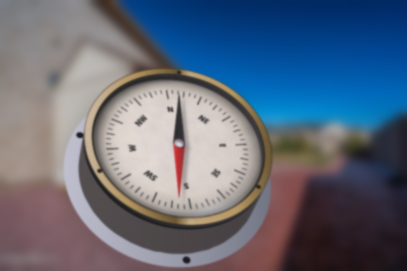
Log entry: 190°
